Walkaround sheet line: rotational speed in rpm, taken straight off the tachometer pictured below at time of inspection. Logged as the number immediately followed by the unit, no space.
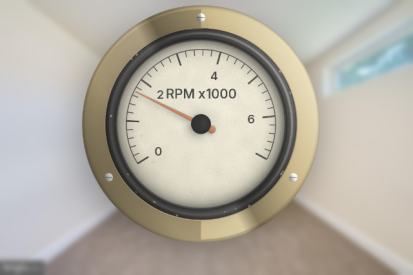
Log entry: 1700rpm
